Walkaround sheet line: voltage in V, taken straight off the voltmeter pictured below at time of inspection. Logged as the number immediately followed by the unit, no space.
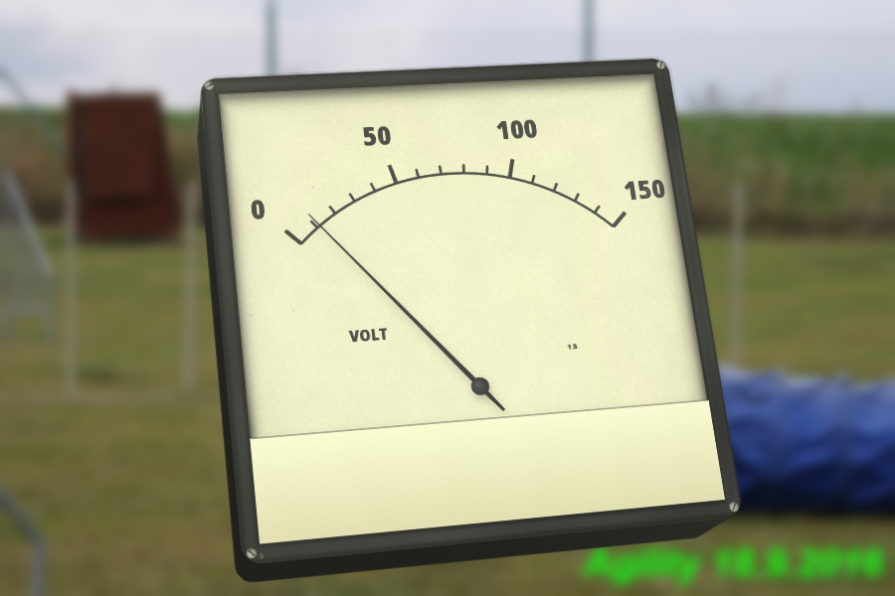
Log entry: 10V
